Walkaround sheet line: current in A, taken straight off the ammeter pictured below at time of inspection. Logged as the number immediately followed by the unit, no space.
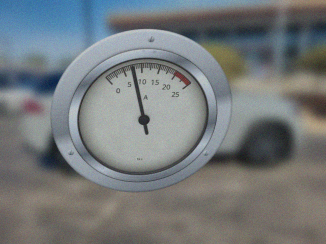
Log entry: 7.5A
